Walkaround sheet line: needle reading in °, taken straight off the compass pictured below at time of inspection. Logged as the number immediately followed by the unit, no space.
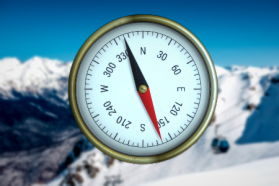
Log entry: 160°
